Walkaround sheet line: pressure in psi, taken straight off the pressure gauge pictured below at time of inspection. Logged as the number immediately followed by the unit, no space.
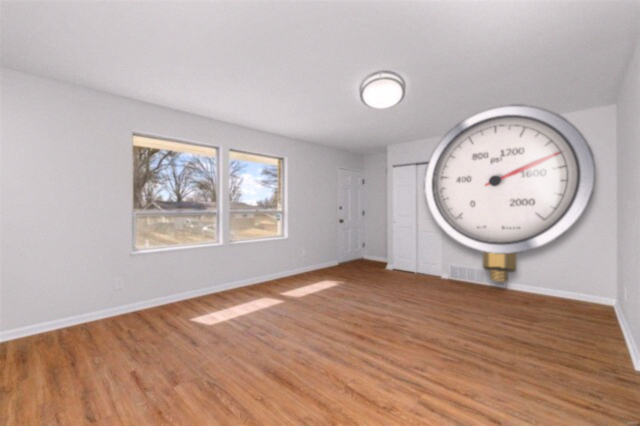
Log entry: 1500psi
